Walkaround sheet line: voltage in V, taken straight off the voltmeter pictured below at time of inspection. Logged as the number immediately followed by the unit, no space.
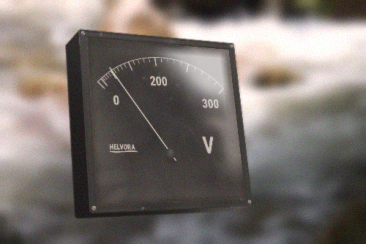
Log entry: 100V
